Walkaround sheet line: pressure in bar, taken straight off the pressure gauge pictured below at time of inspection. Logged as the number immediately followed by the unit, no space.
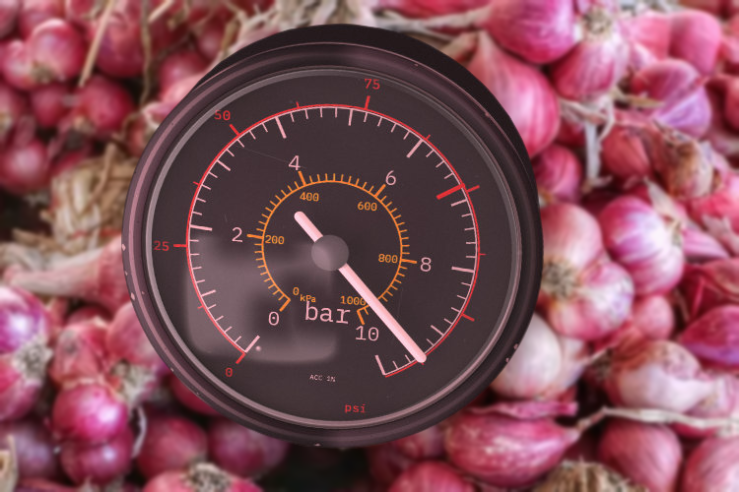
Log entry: 9.4bar
